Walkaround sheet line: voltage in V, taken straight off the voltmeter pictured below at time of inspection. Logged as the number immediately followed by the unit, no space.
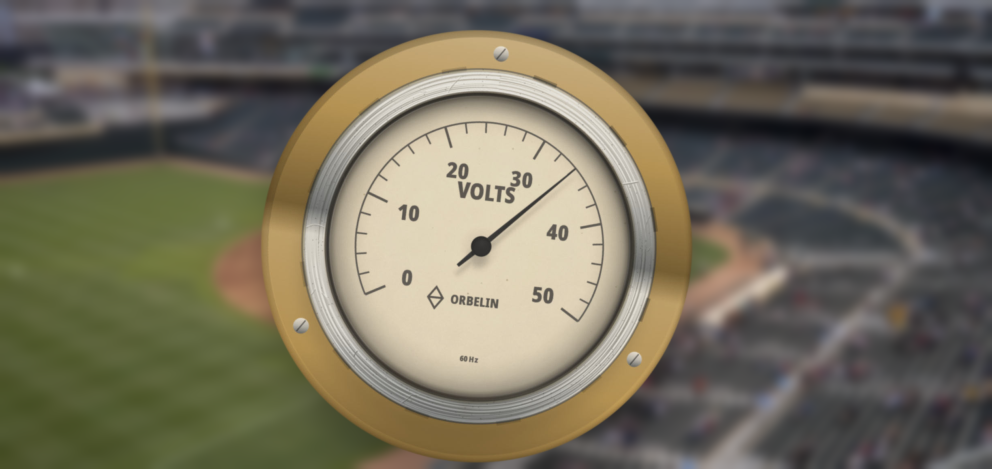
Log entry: 34V
